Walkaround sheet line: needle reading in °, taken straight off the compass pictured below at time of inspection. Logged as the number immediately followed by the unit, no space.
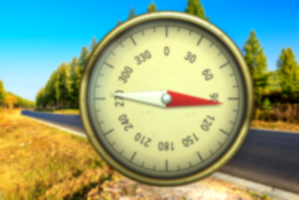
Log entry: 95°
